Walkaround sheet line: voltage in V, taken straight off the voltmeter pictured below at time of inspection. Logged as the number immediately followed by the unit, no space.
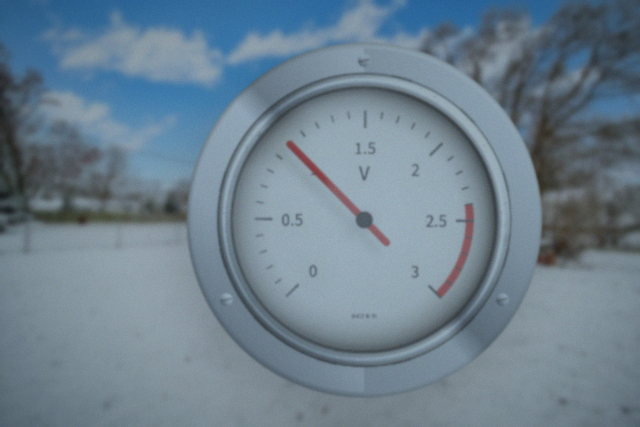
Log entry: 1V
